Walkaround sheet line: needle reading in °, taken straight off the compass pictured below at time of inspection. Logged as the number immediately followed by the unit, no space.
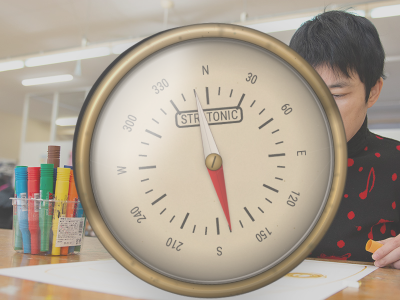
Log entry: 170°
